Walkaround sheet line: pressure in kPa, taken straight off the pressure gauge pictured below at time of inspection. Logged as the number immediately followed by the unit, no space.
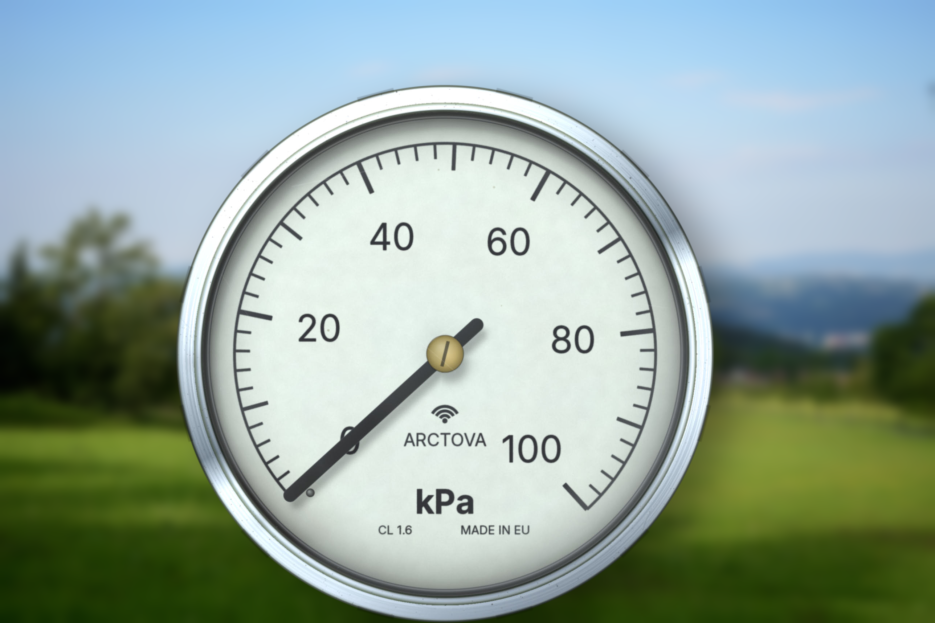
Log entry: 0kPa
